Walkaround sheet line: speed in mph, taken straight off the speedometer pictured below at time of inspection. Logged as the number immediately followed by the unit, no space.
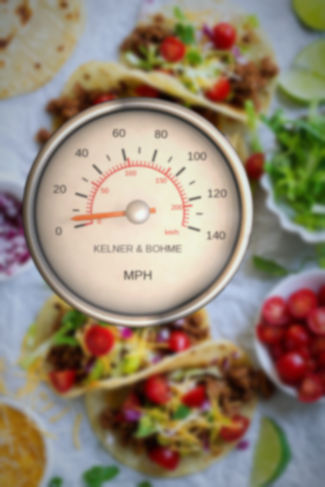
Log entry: 5mph
